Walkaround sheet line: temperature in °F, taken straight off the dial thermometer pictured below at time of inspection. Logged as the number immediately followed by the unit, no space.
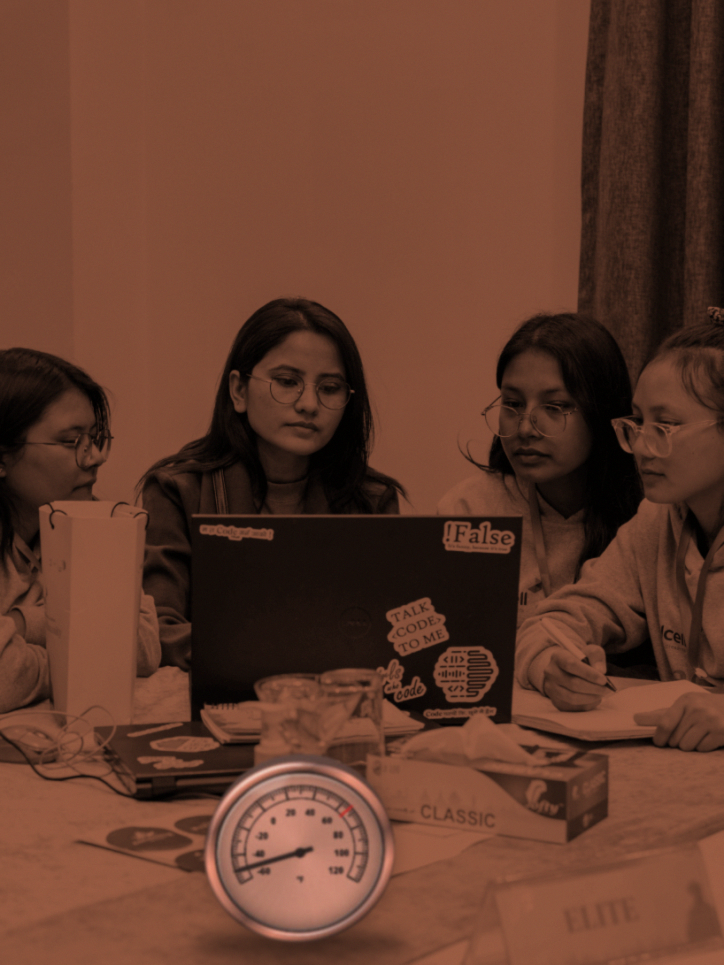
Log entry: -50°F
